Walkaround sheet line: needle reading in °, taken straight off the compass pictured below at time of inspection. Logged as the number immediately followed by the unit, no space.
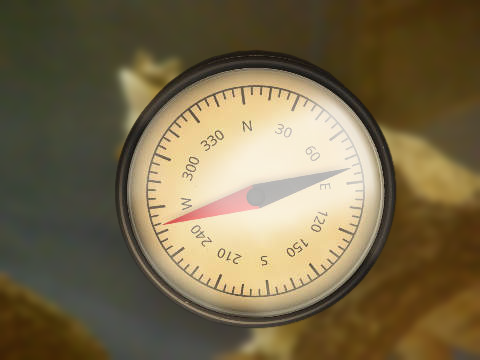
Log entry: 260°
